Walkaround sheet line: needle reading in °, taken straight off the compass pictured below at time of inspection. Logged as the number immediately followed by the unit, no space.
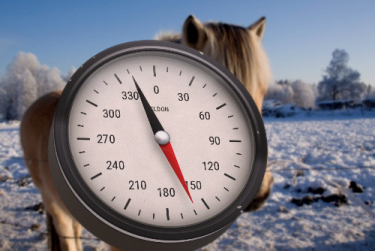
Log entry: 160°
